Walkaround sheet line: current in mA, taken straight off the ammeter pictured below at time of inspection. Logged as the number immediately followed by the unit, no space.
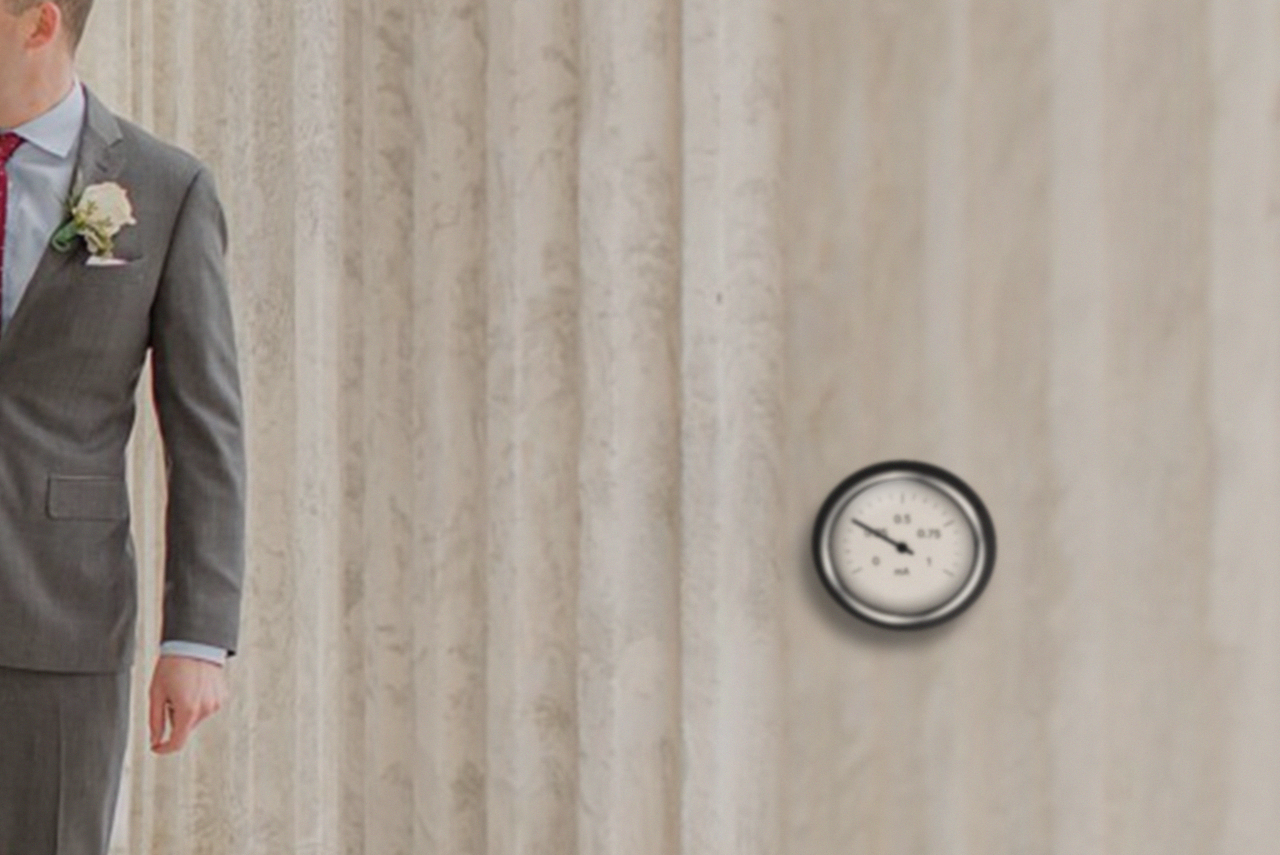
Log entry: 0.25mA
